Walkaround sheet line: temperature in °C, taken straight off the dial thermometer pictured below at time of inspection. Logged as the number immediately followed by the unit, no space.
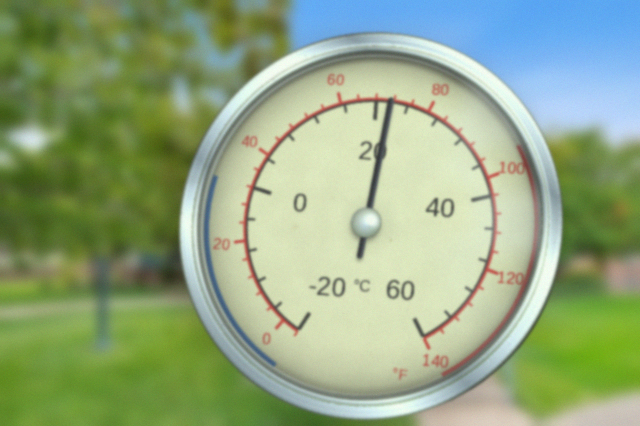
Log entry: 22°C
